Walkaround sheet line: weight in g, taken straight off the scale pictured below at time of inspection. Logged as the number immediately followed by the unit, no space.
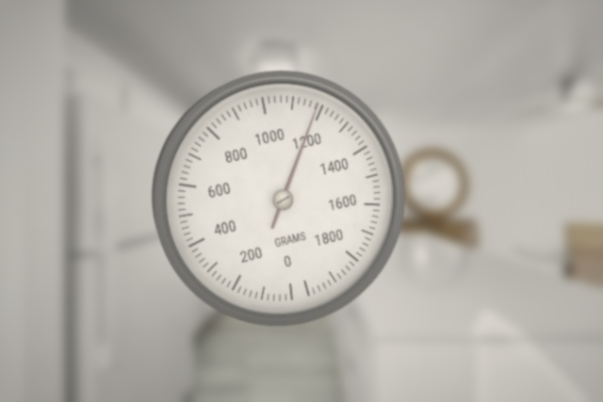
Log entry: 1180g
